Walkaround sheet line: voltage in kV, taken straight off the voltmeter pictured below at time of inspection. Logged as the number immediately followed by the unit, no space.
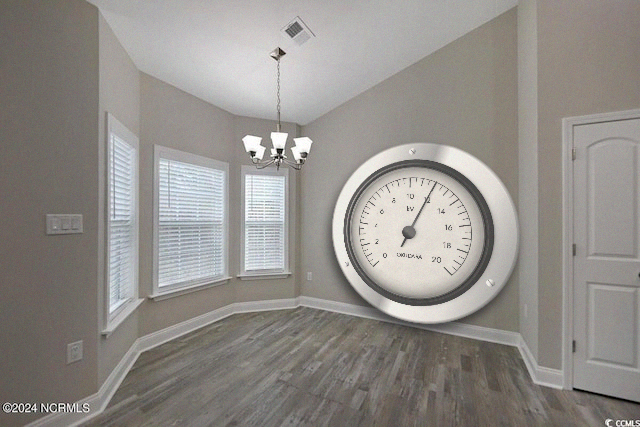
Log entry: 12kV
